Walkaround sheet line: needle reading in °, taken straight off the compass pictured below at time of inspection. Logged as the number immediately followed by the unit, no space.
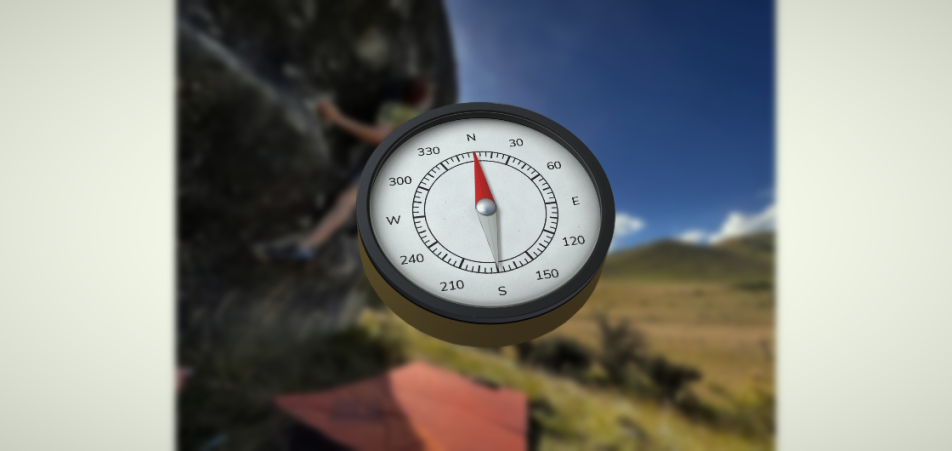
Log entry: 0°
